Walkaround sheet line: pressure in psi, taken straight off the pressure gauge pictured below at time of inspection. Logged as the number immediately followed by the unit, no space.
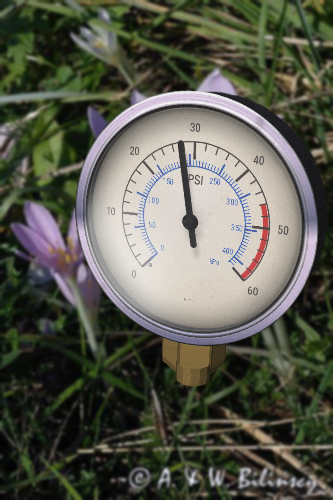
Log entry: 28psi
